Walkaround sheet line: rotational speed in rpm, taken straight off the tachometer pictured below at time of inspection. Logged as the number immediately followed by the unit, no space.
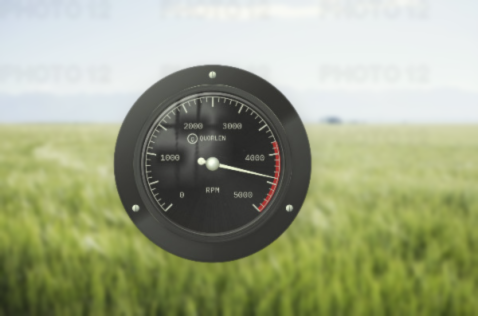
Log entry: 4400rpm
